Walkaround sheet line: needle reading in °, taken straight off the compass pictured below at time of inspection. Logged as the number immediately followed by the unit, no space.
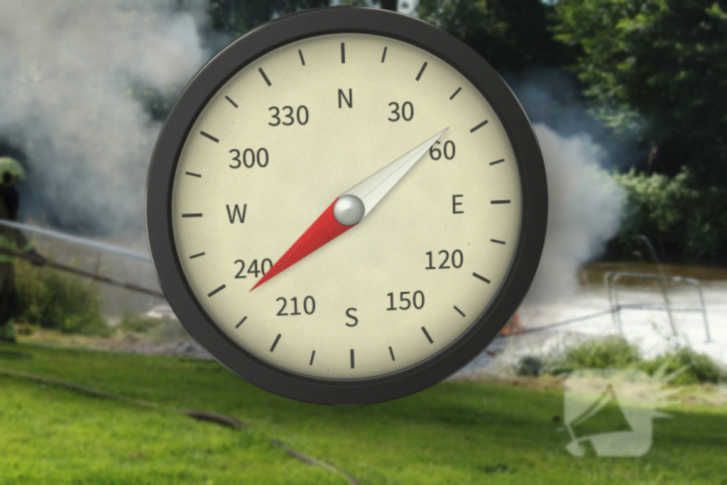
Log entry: 232.5°
